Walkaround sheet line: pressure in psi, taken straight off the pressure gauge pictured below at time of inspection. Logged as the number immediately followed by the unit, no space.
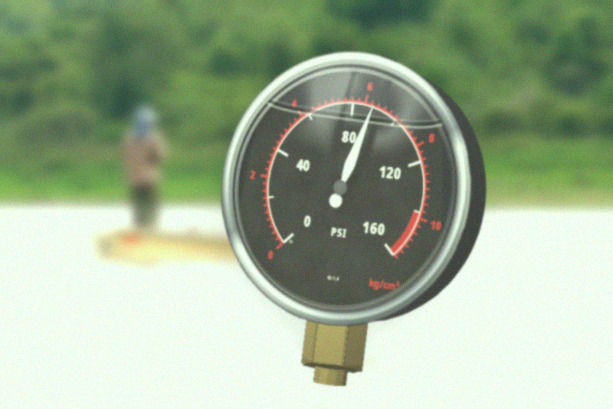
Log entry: 90psi
